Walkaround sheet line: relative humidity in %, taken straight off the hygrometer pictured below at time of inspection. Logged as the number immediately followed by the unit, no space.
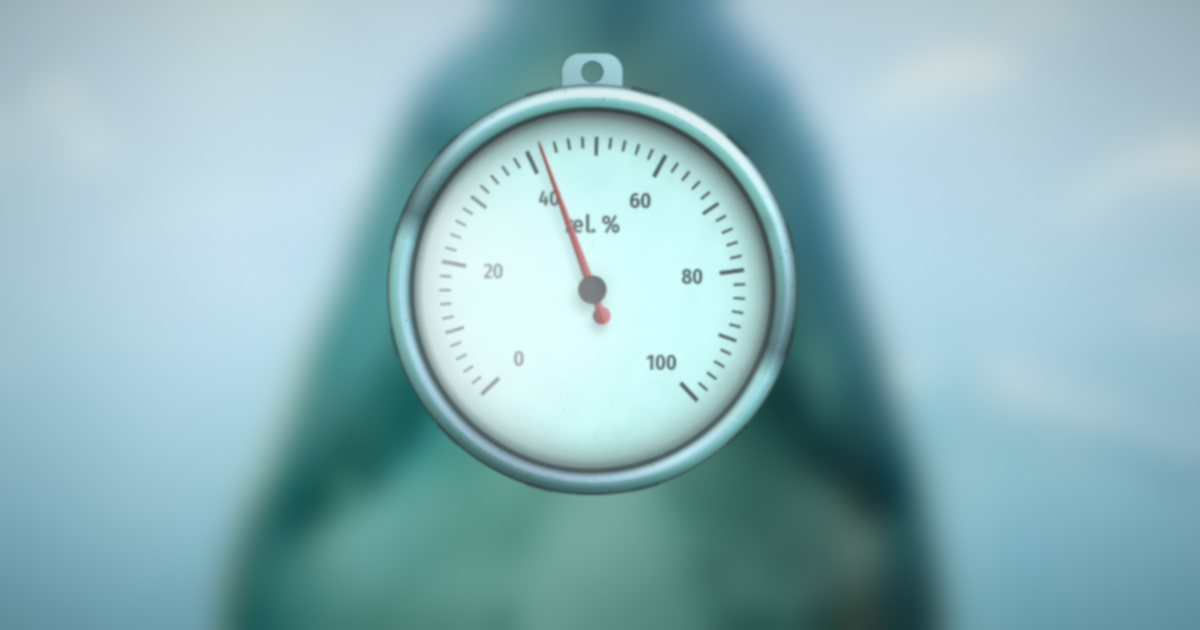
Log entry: 42%
